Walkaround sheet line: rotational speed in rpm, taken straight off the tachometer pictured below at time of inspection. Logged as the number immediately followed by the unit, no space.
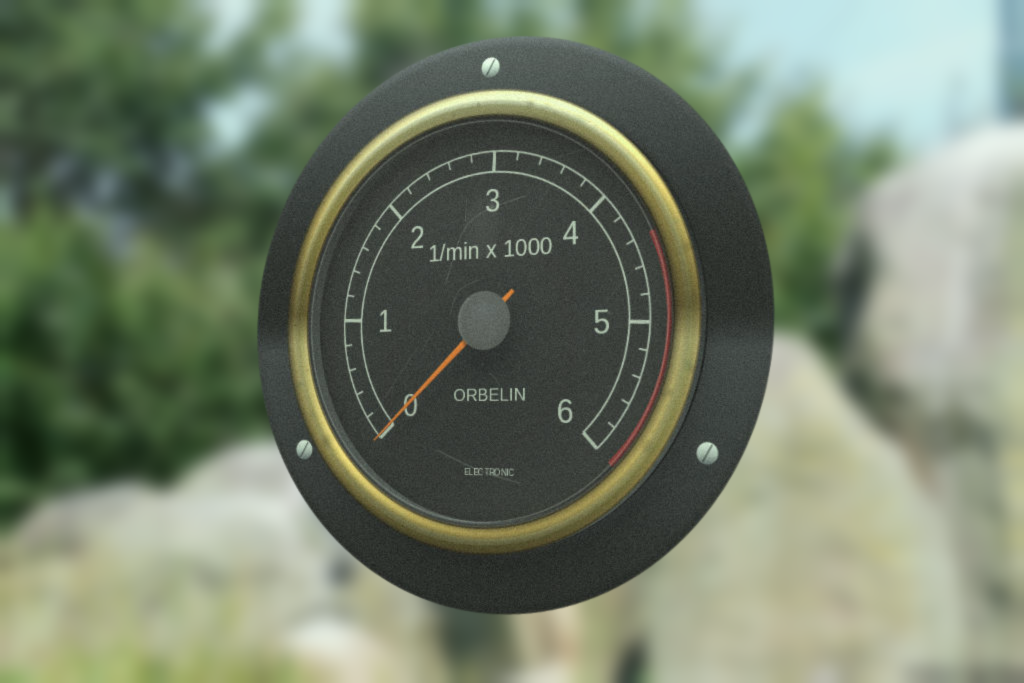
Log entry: 0rpm
